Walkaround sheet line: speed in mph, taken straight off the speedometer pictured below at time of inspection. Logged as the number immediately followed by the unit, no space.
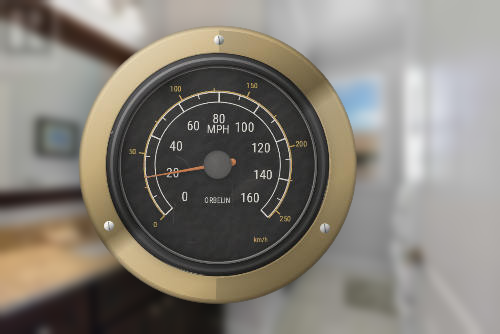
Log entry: 20mph
